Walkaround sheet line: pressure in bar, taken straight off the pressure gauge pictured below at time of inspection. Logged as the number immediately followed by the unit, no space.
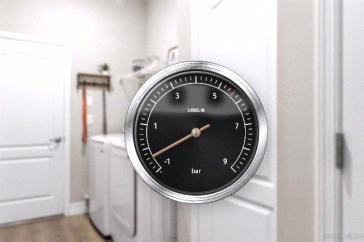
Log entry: -0.4bar
